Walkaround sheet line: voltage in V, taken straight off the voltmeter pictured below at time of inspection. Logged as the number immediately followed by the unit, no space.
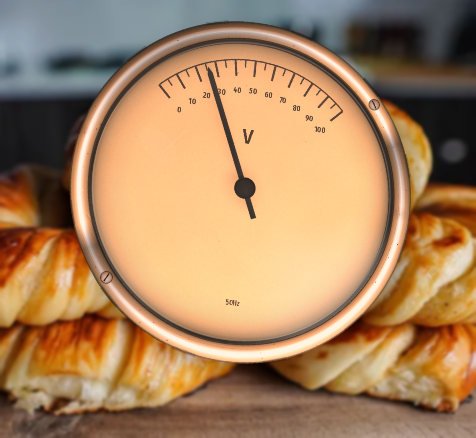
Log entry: 25V
